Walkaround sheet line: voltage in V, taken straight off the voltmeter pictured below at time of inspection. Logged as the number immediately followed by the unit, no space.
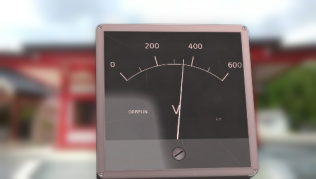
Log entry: 350V
